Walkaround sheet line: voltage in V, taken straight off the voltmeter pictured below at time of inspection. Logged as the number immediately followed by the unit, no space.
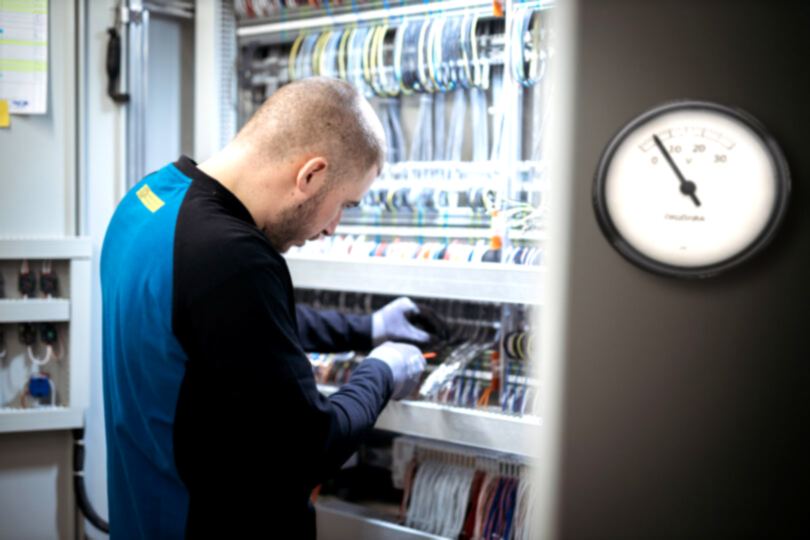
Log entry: 5V
